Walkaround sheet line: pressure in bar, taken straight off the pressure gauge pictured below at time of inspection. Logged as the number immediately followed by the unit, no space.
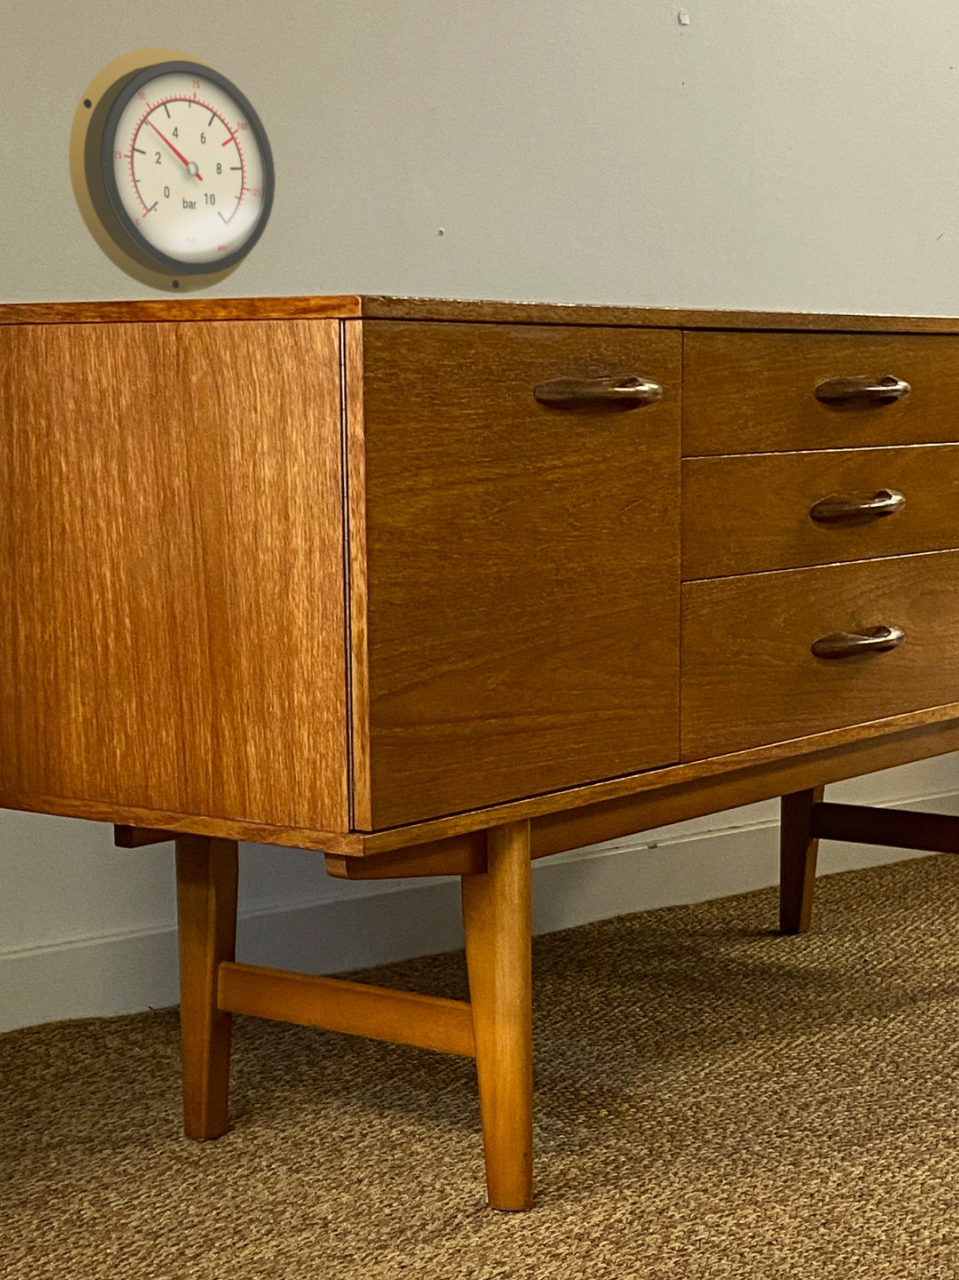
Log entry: 3bar
